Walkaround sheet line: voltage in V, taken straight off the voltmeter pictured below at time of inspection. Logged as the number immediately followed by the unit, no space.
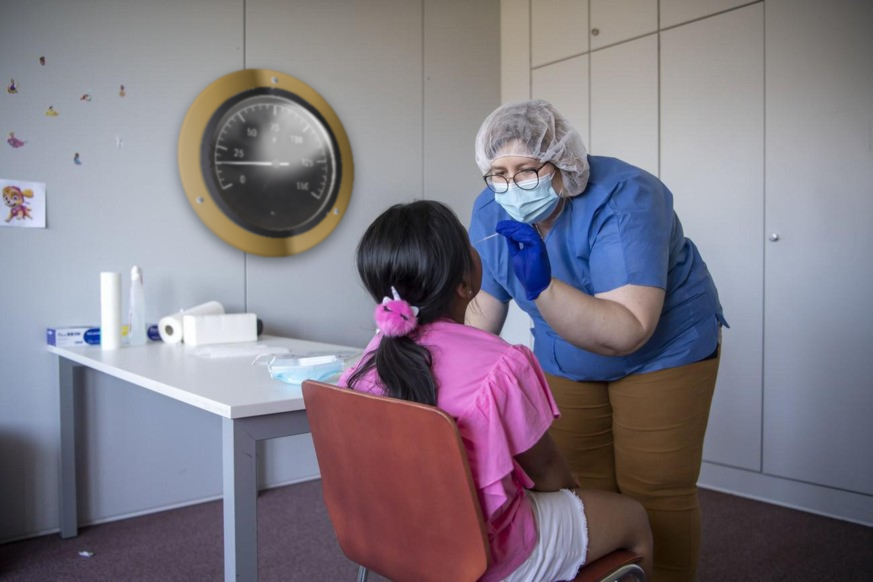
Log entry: 15V
